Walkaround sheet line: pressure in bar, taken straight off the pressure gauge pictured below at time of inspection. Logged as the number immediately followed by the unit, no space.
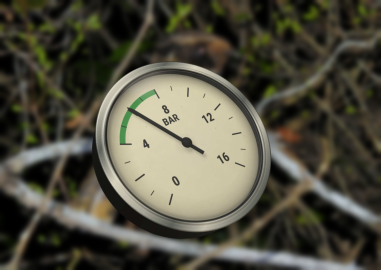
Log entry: 6bar
